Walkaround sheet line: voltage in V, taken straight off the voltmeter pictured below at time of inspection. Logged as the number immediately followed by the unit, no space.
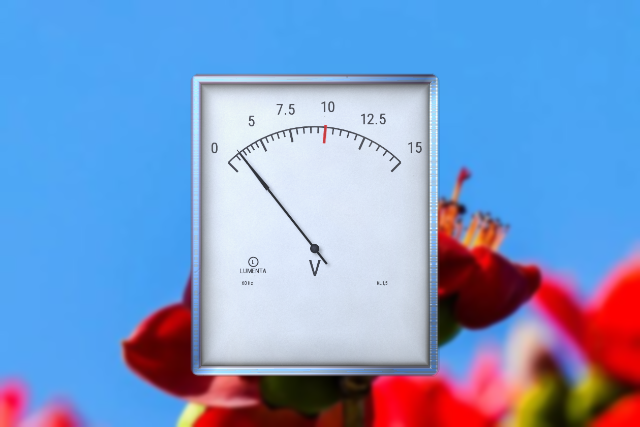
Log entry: 2.5V
